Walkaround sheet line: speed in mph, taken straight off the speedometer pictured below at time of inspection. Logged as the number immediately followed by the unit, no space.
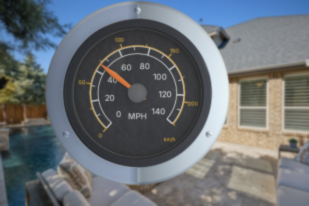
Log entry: 45mph
